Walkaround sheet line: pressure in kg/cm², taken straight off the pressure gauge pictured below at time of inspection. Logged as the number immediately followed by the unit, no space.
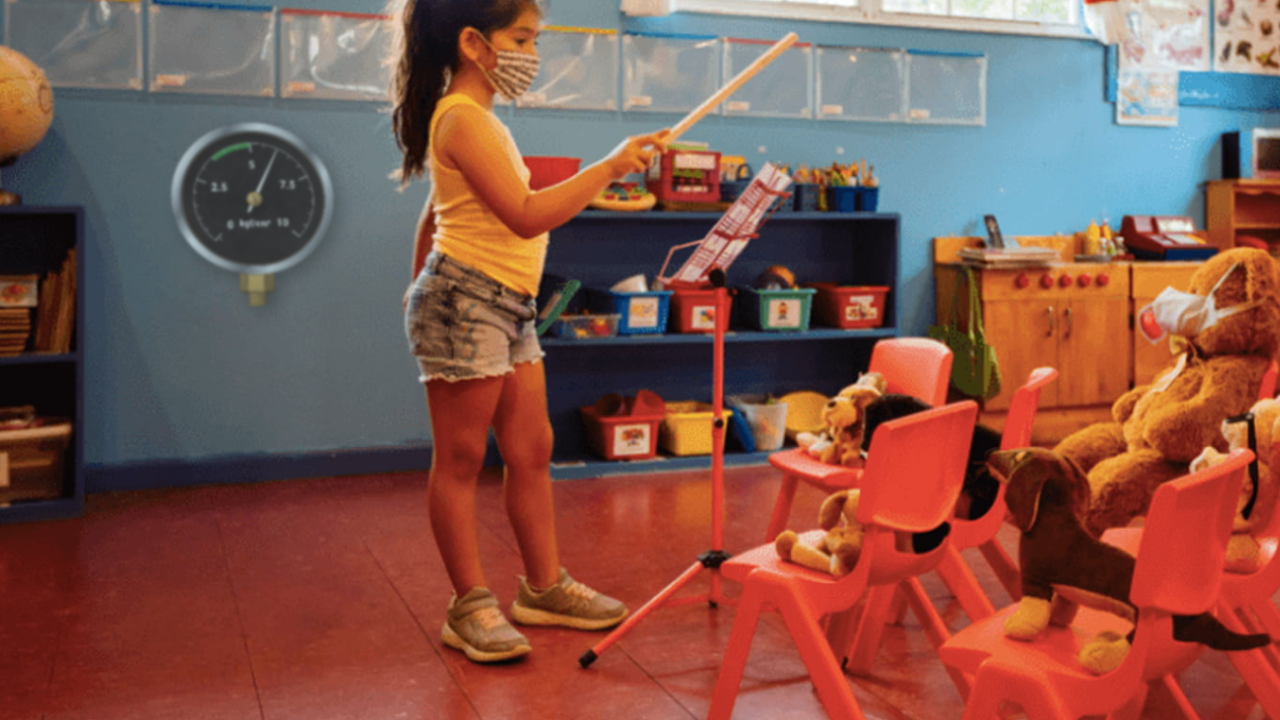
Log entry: 6kg/cm²
